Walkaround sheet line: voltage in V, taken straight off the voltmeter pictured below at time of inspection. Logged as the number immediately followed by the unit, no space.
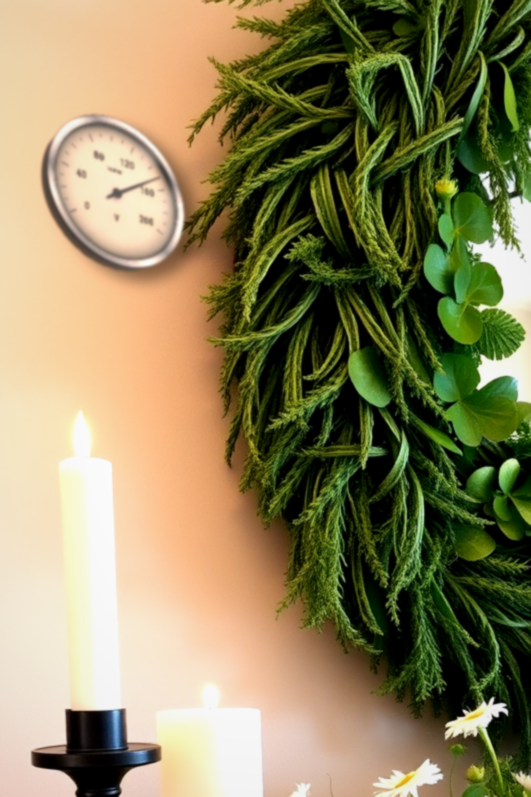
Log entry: 150V
